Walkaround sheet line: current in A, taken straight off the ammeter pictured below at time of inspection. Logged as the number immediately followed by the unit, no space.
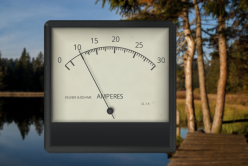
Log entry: 10A
